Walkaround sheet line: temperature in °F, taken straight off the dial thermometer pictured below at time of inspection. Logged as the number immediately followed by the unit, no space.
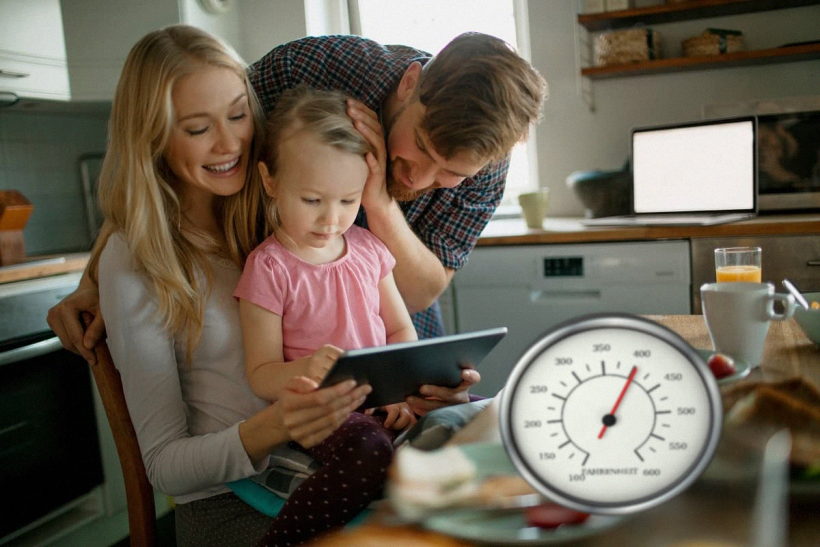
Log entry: 400°F
